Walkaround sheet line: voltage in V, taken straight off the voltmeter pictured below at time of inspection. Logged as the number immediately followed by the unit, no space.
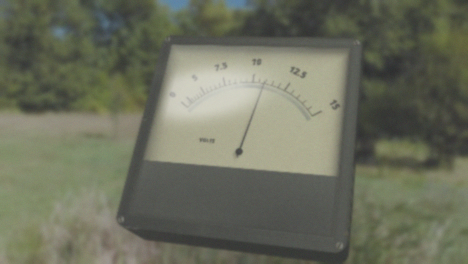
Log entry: 11V
